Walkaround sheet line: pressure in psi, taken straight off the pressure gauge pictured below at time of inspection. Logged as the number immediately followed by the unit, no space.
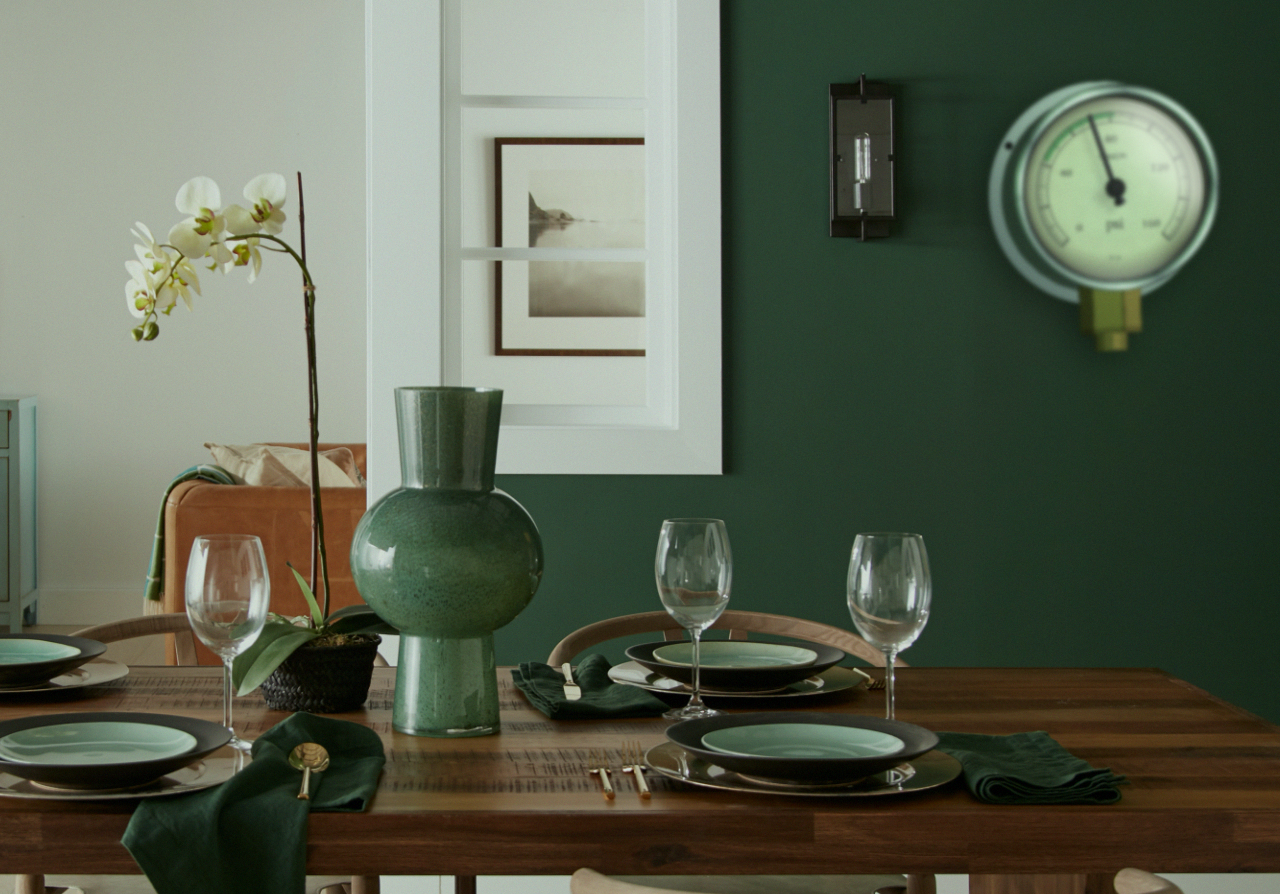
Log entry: 70psi
